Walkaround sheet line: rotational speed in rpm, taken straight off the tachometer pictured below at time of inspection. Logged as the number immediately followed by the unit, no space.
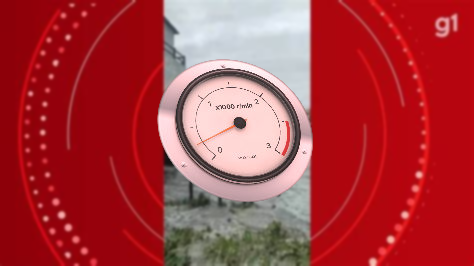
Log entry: 250rpm
